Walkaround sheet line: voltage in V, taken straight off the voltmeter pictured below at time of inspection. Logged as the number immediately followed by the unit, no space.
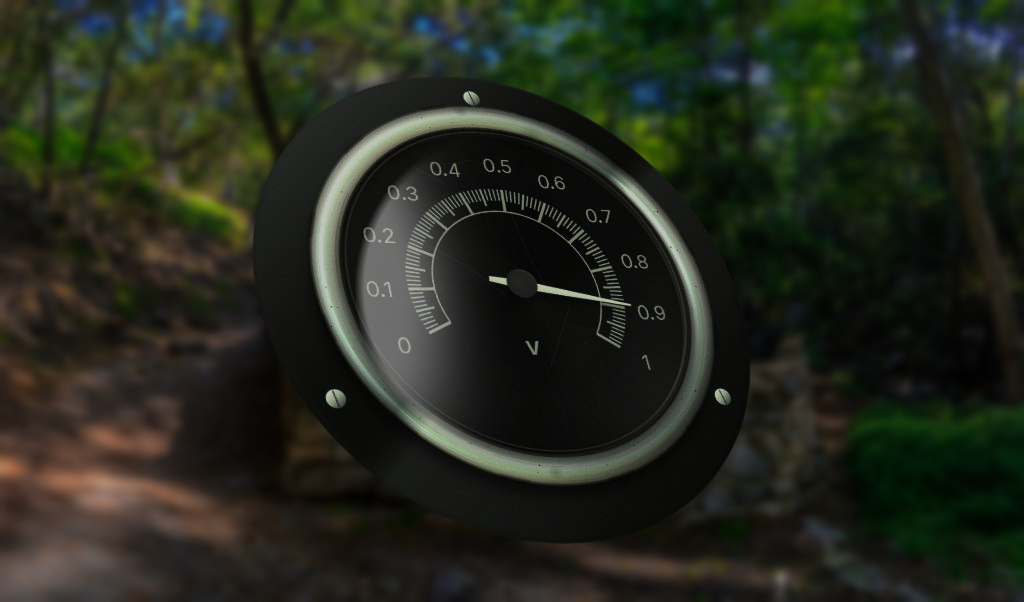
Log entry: 0.9V
